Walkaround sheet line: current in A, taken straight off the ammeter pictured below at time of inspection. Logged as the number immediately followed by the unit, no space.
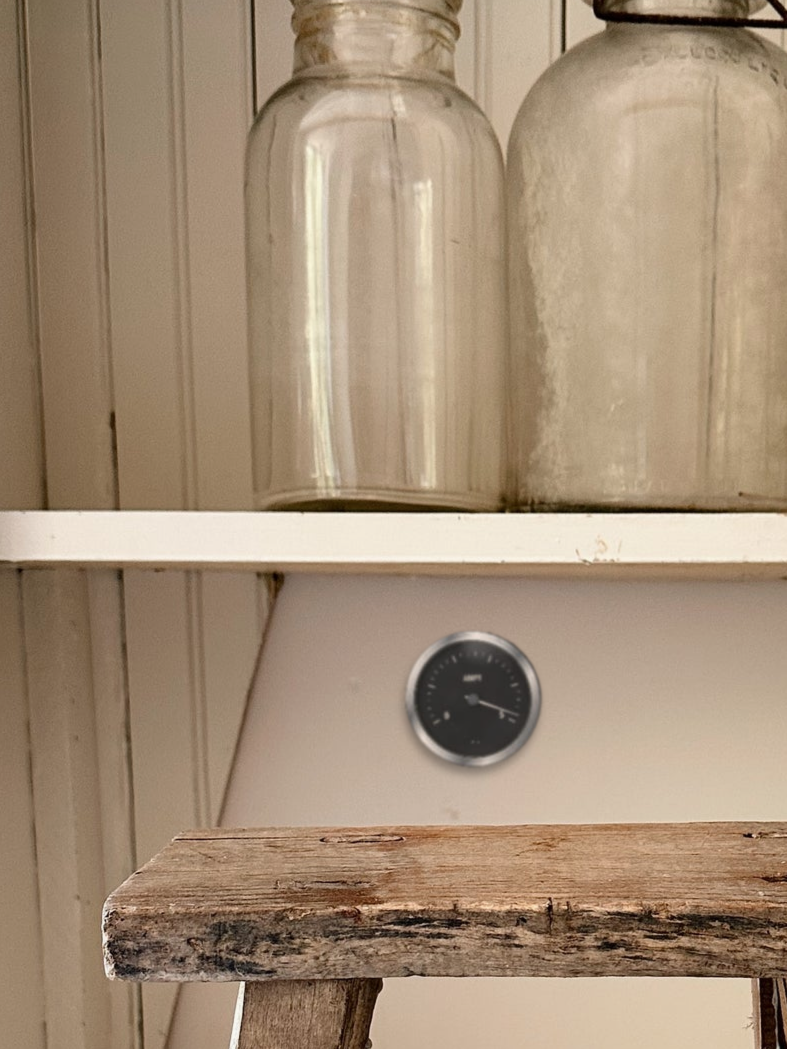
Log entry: 4.8A
